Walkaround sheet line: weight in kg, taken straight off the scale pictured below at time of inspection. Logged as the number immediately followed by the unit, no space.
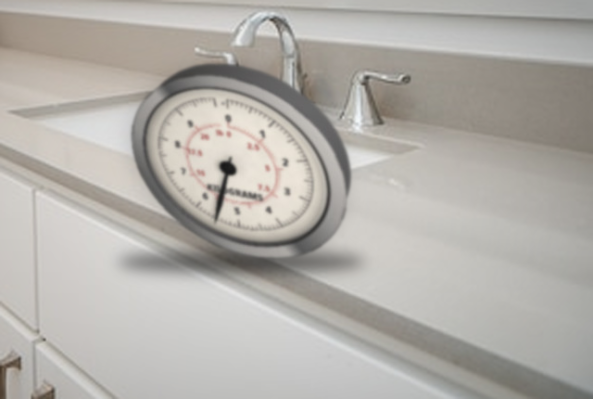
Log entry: 5.5kg
